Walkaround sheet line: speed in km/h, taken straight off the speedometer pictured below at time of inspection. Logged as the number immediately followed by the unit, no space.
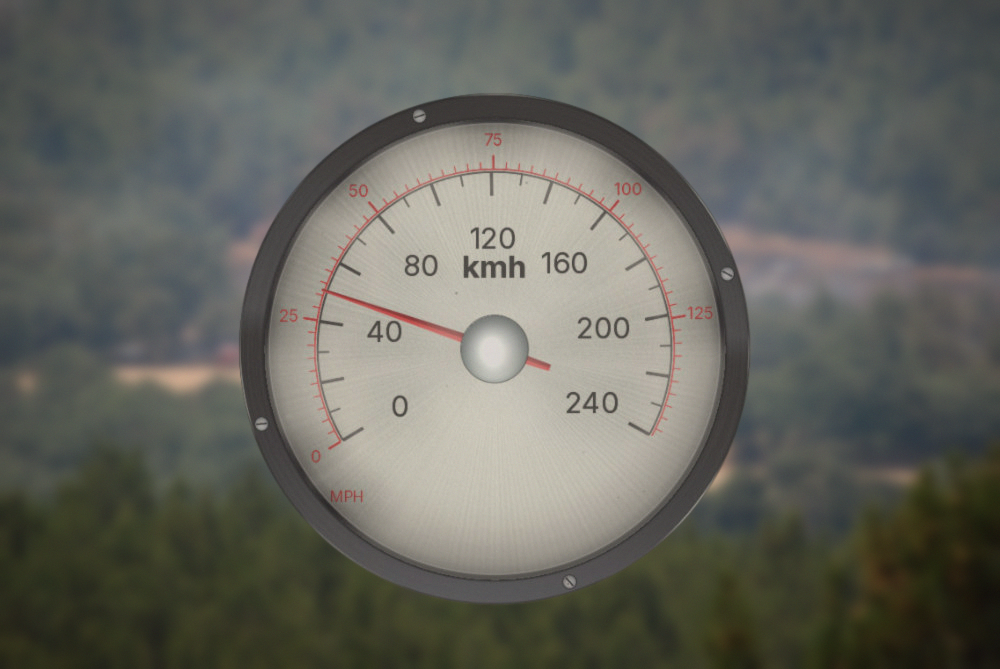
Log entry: 50km/h
